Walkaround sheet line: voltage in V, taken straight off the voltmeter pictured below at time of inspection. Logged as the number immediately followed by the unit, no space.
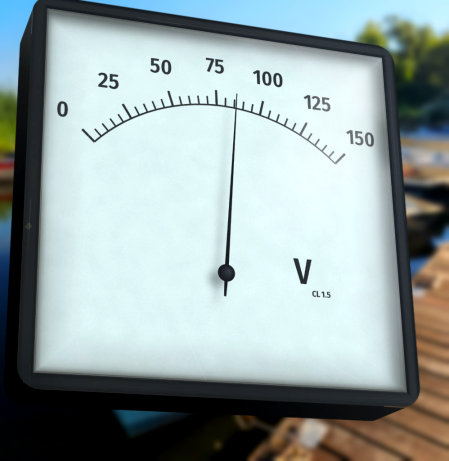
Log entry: 85V
